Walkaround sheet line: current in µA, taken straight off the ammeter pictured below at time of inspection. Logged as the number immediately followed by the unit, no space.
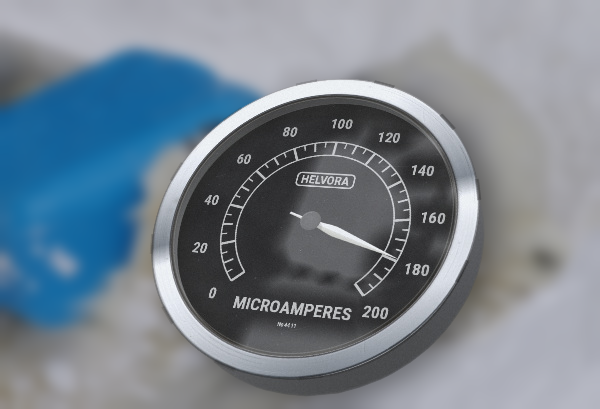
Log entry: 180µA
